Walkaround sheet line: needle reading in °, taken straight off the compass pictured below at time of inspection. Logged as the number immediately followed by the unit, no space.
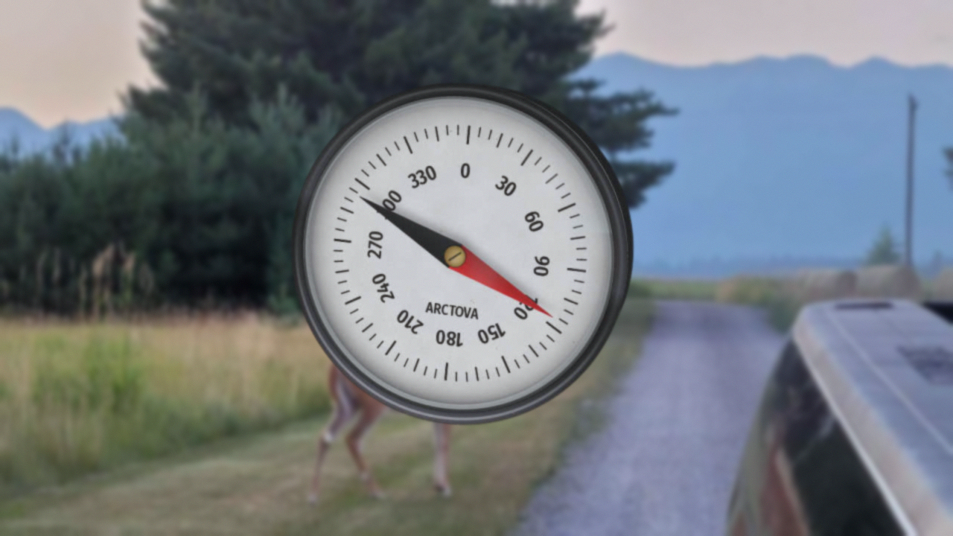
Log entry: 115°
